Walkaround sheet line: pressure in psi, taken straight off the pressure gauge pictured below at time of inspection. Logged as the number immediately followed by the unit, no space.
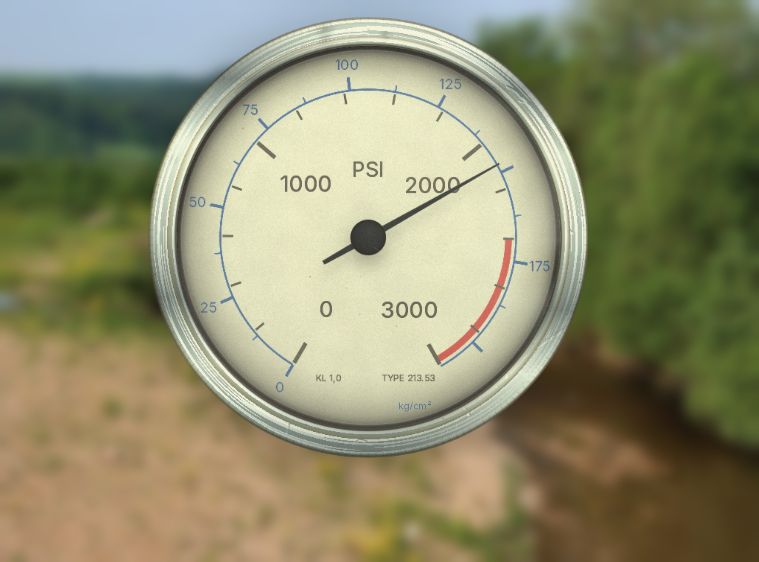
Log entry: 2100psi
